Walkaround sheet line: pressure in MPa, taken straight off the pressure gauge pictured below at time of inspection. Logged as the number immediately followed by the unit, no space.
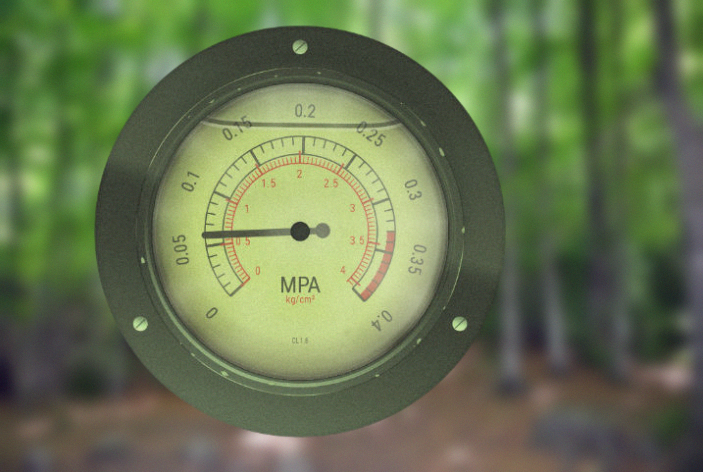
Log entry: 0.06MPa
